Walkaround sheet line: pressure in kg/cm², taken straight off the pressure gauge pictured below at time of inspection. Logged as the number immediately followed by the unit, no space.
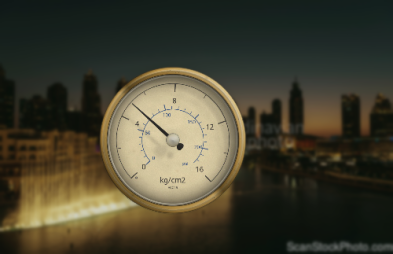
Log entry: 5kg/cm²
